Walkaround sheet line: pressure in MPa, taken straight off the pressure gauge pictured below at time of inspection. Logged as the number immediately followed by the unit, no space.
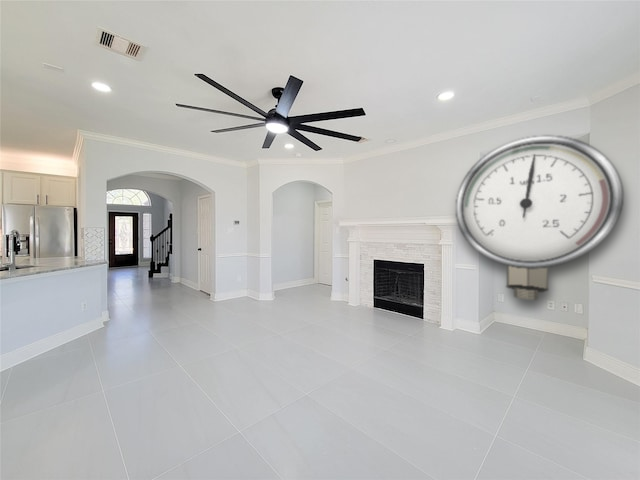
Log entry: 1.3MPa
